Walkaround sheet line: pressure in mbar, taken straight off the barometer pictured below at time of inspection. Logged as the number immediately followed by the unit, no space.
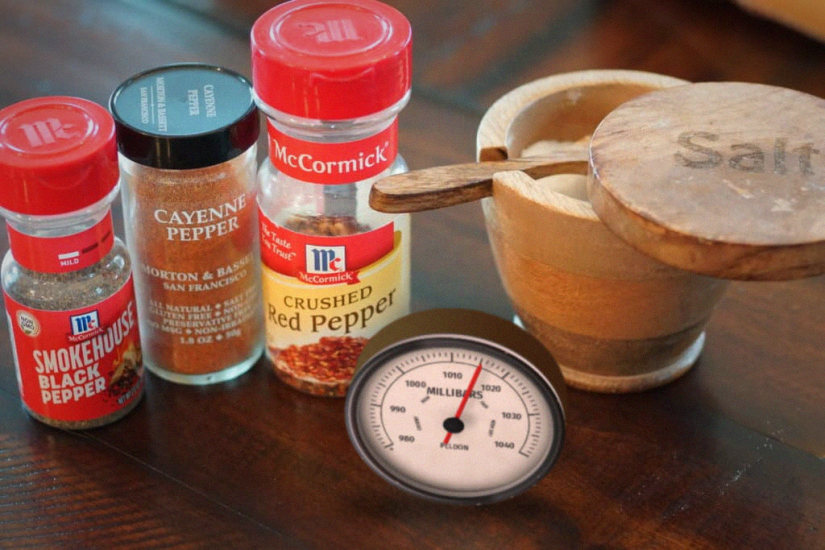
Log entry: 1015mbar
